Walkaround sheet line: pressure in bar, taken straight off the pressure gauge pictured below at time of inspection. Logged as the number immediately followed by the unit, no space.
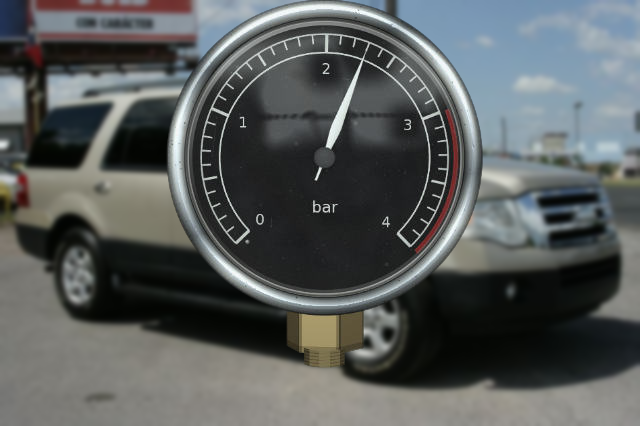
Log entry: 2.3bar
